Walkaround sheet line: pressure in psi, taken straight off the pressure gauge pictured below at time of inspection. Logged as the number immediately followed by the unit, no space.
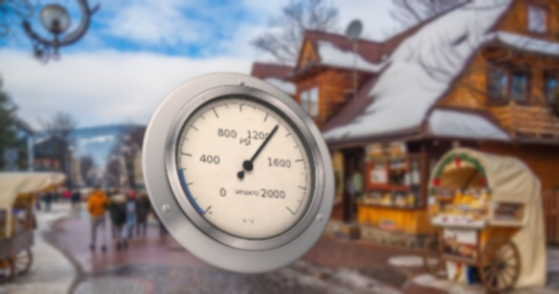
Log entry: 1300psi
